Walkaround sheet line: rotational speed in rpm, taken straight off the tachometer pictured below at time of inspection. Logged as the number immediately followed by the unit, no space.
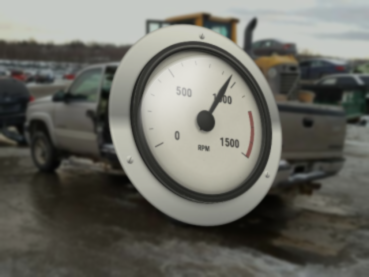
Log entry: 950rpm
